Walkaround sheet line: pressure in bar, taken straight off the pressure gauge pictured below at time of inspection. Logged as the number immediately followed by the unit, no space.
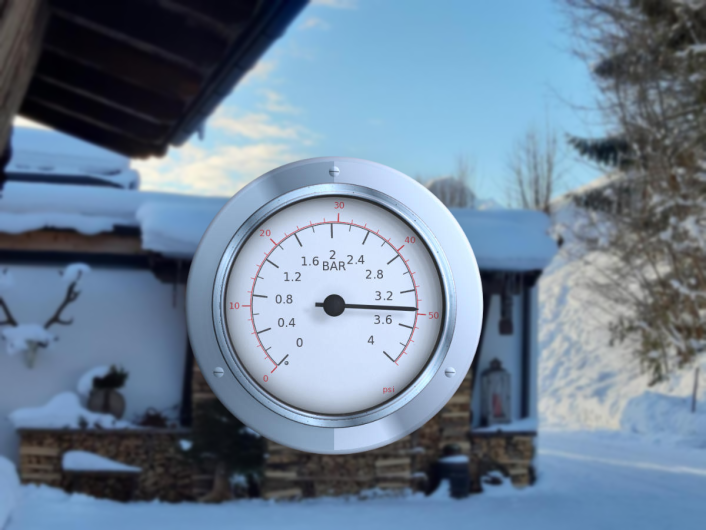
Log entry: 3.4bar
